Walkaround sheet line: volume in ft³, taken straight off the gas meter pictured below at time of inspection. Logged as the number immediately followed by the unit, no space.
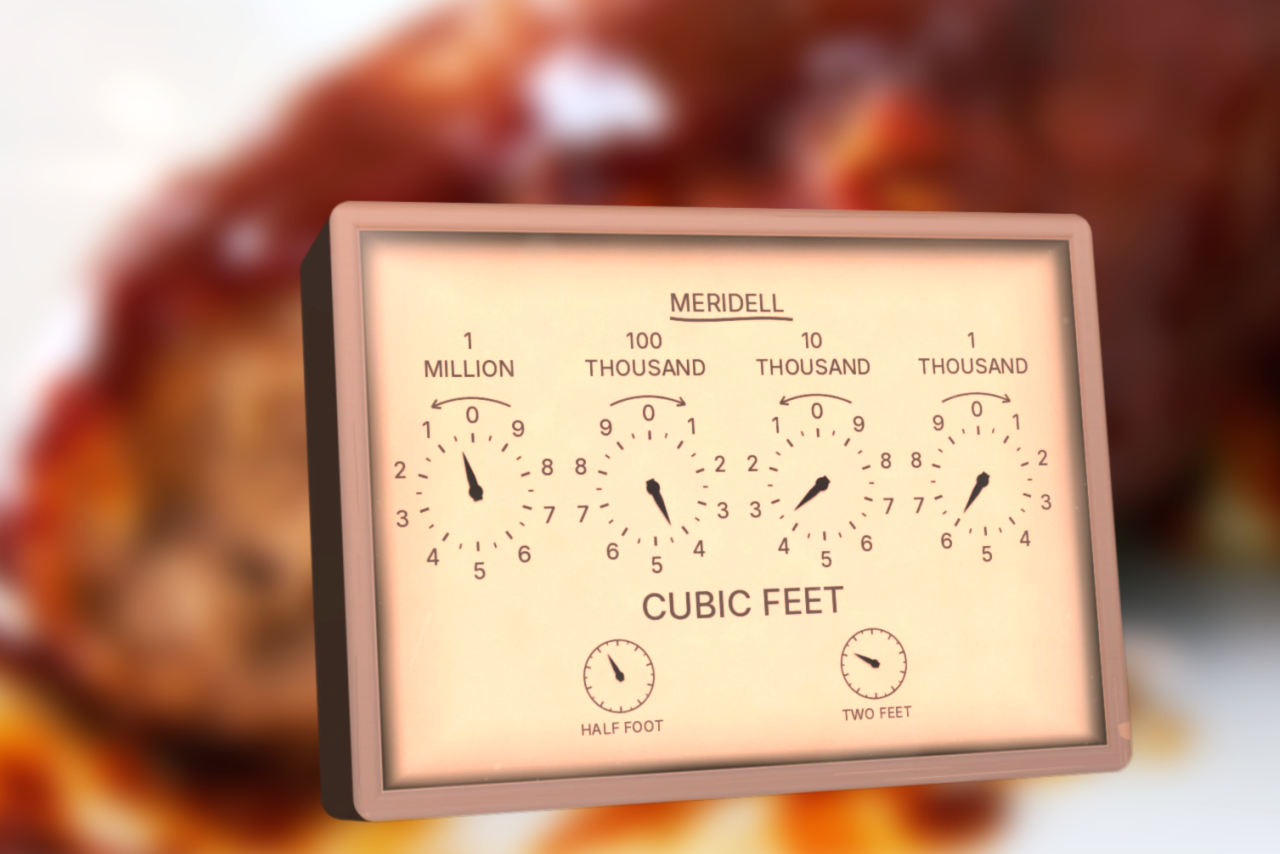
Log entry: 43600ft³
